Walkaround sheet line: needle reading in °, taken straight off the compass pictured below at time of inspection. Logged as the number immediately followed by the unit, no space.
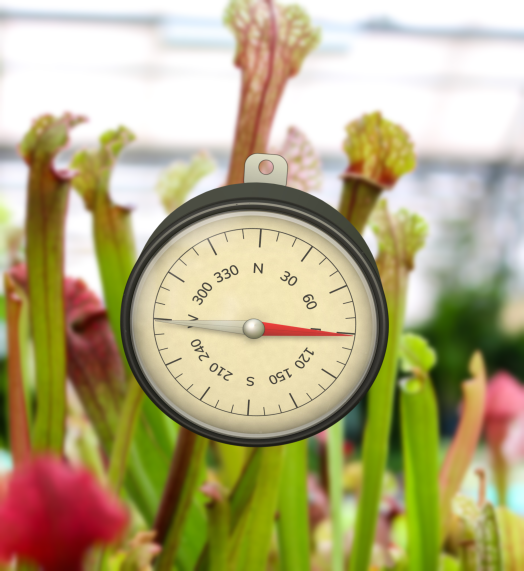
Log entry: 90°
